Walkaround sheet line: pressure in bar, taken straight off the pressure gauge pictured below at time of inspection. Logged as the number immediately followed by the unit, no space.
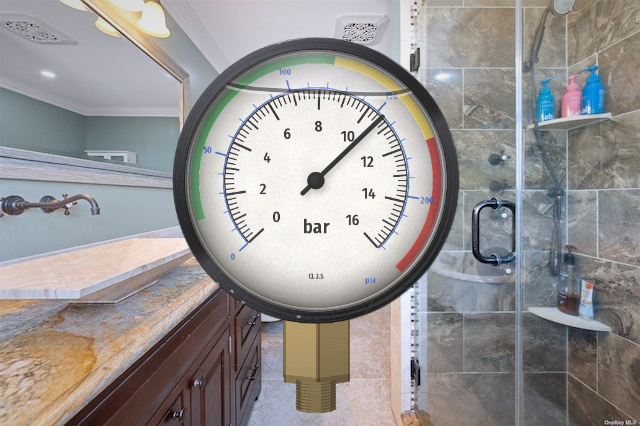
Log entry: 10.6bar
